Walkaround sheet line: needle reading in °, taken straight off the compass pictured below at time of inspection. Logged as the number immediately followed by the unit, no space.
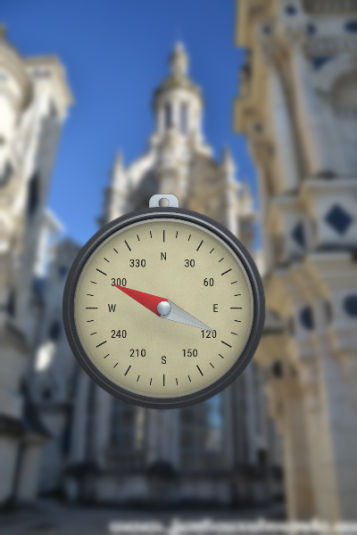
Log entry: 295°
